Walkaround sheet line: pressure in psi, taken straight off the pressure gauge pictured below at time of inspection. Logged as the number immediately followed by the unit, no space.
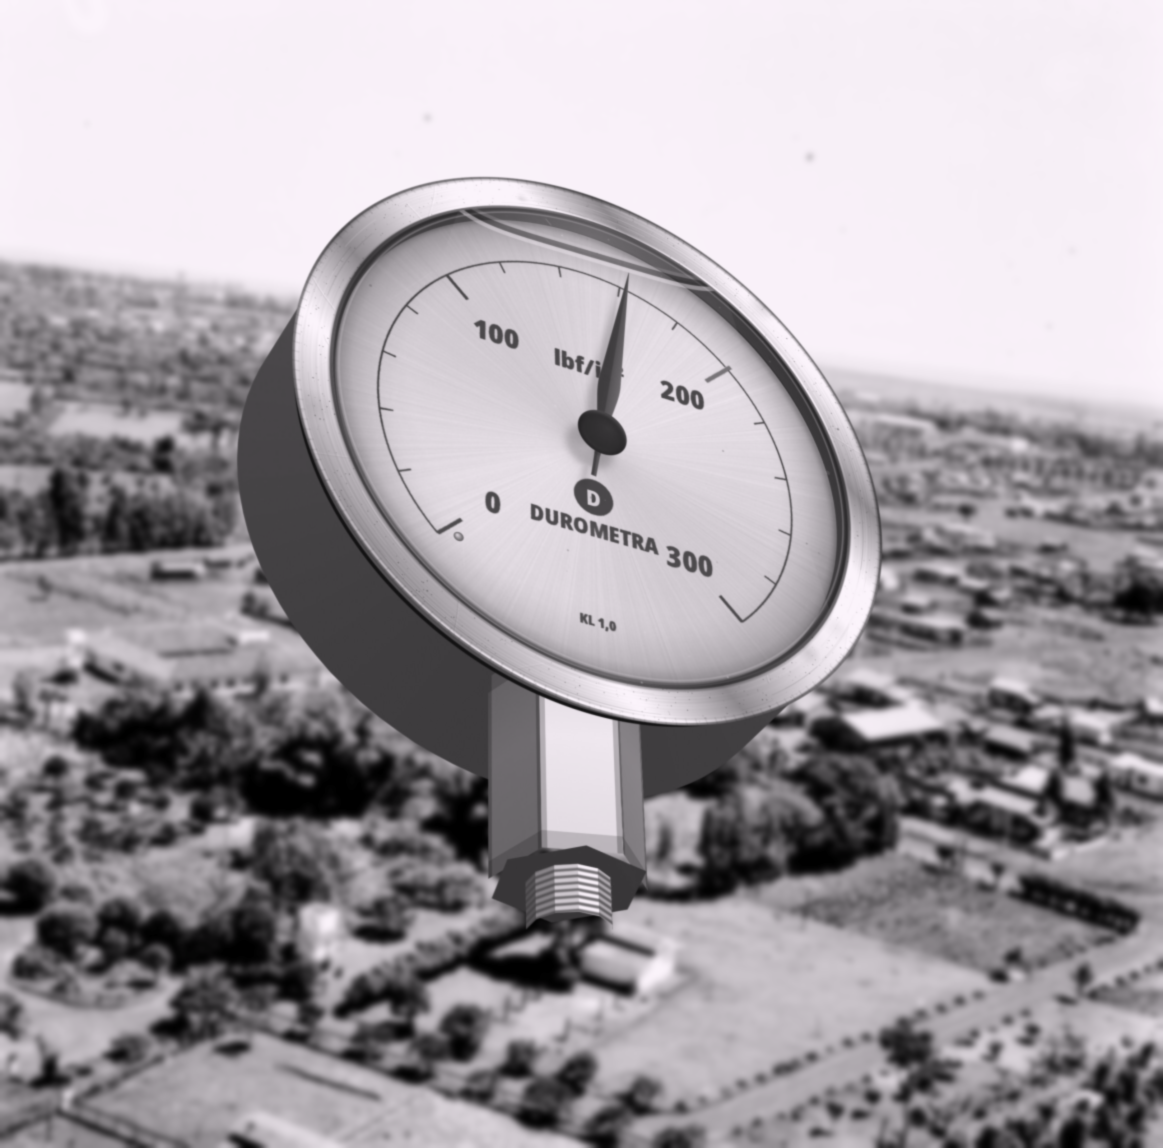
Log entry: 160psi
